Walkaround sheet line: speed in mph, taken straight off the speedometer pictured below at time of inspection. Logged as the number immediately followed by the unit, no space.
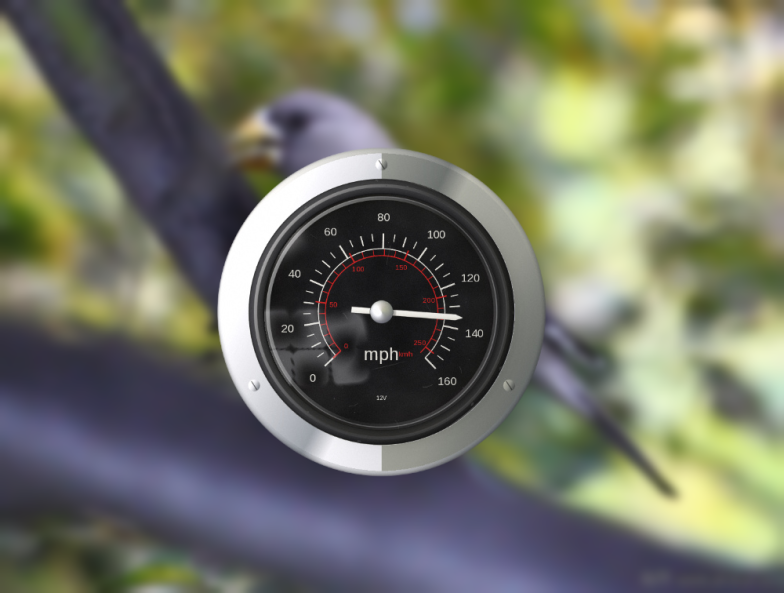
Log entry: 135mph
